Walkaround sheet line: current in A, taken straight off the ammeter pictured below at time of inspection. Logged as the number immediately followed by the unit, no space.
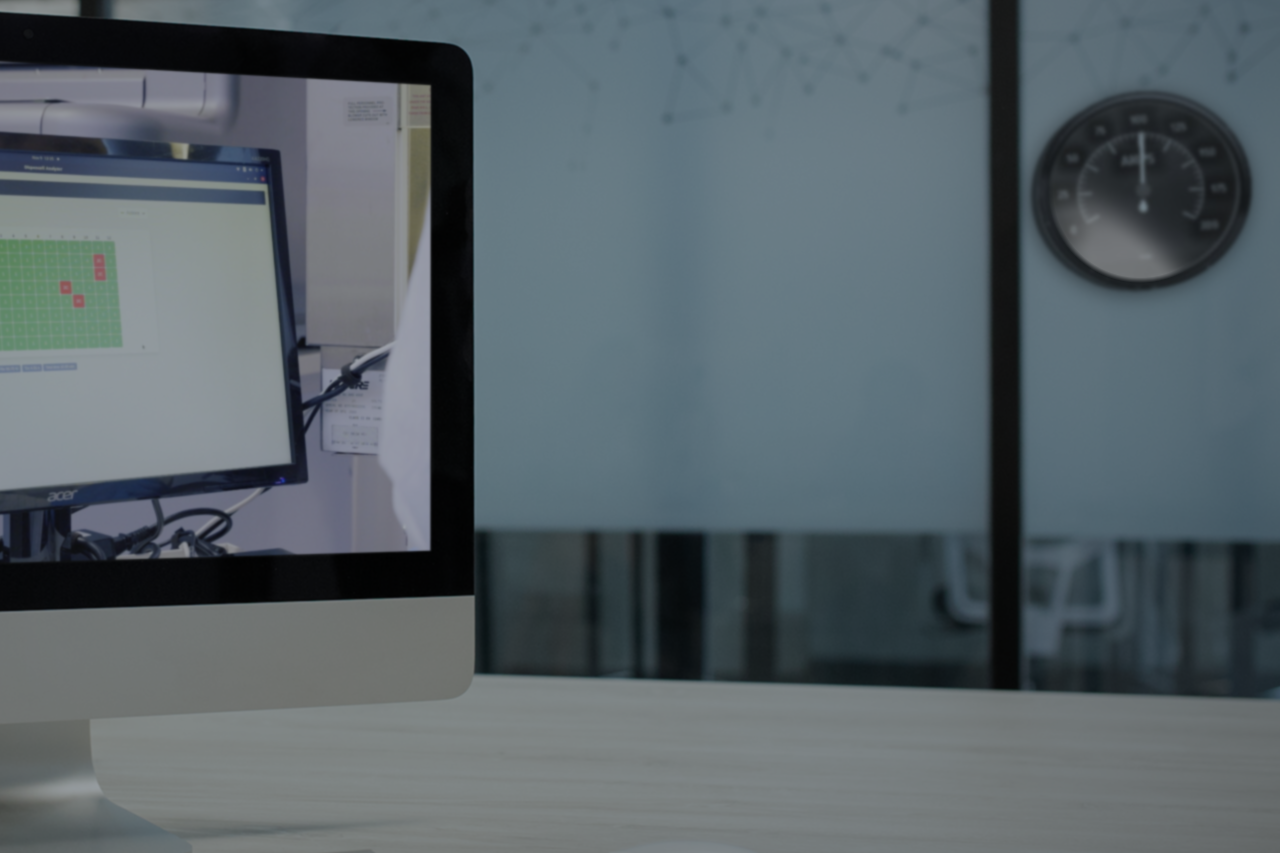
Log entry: 100A
